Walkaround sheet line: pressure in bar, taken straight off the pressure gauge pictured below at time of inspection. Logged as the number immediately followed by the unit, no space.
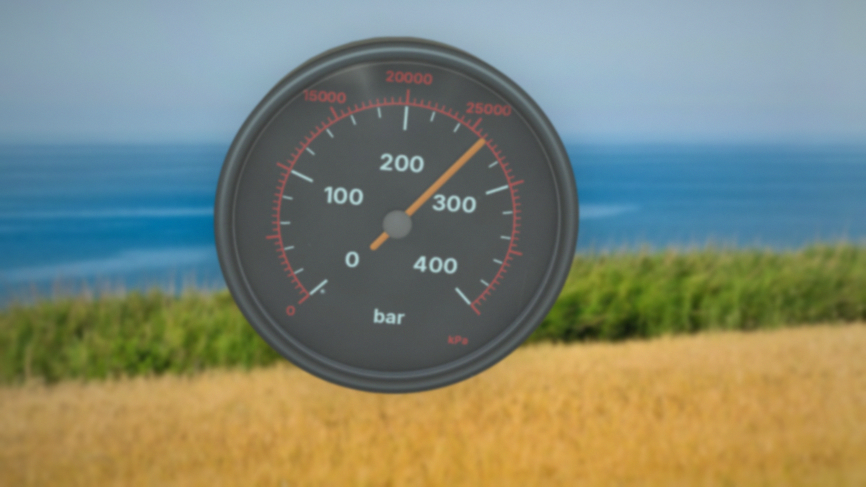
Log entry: 260bar
